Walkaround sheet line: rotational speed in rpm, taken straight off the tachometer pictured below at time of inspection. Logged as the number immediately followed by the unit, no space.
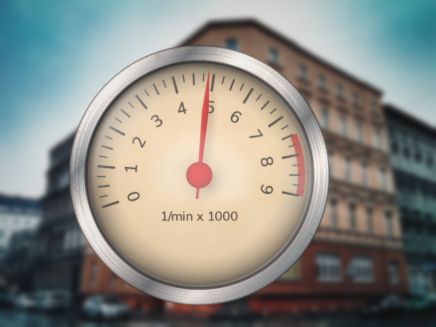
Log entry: 4875rpm
